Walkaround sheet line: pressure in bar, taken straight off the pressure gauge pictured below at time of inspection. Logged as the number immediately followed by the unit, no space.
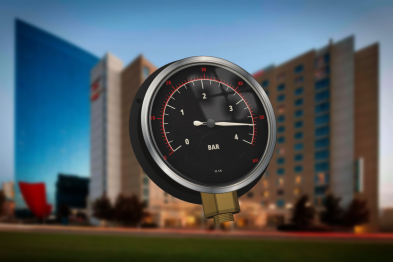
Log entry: 3.6bar
